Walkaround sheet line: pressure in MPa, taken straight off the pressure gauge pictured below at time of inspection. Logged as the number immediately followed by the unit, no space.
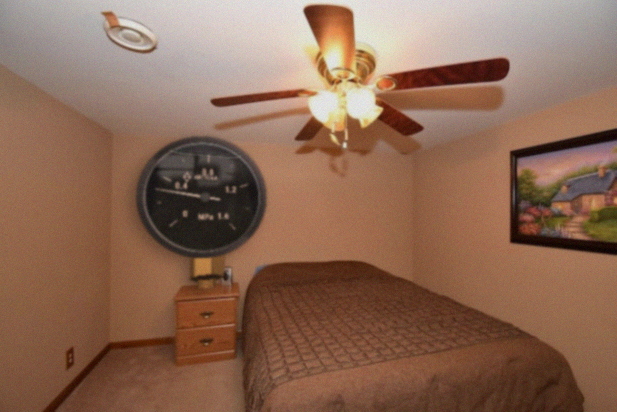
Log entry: 0.3MPa
